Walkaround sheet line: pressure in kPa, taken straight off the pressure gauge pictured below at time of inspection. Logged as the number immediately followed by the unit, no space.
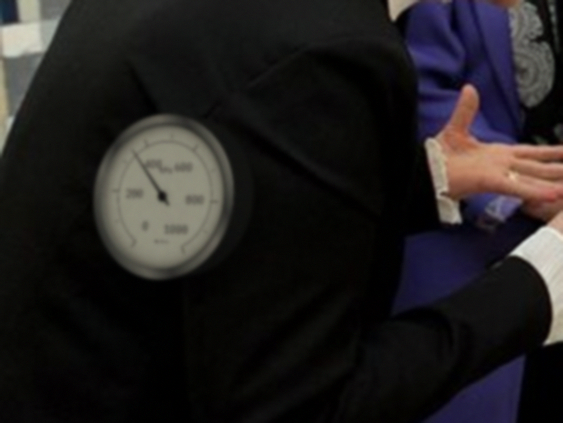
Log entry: 350kPa
